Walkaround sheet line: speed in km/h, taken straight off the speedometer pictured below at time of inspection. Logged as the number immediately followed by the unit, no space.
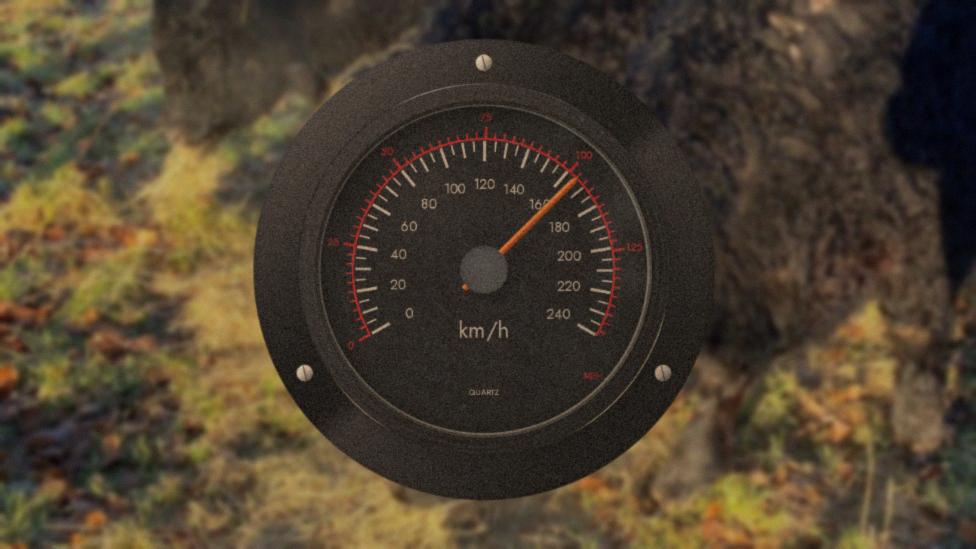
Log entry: 165km/h
